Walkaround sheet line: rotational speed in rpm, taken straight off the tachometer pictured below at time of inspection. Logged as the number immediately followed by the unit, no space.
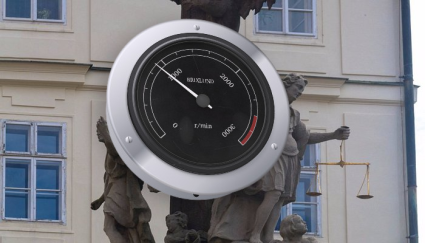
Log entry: 900rpm
